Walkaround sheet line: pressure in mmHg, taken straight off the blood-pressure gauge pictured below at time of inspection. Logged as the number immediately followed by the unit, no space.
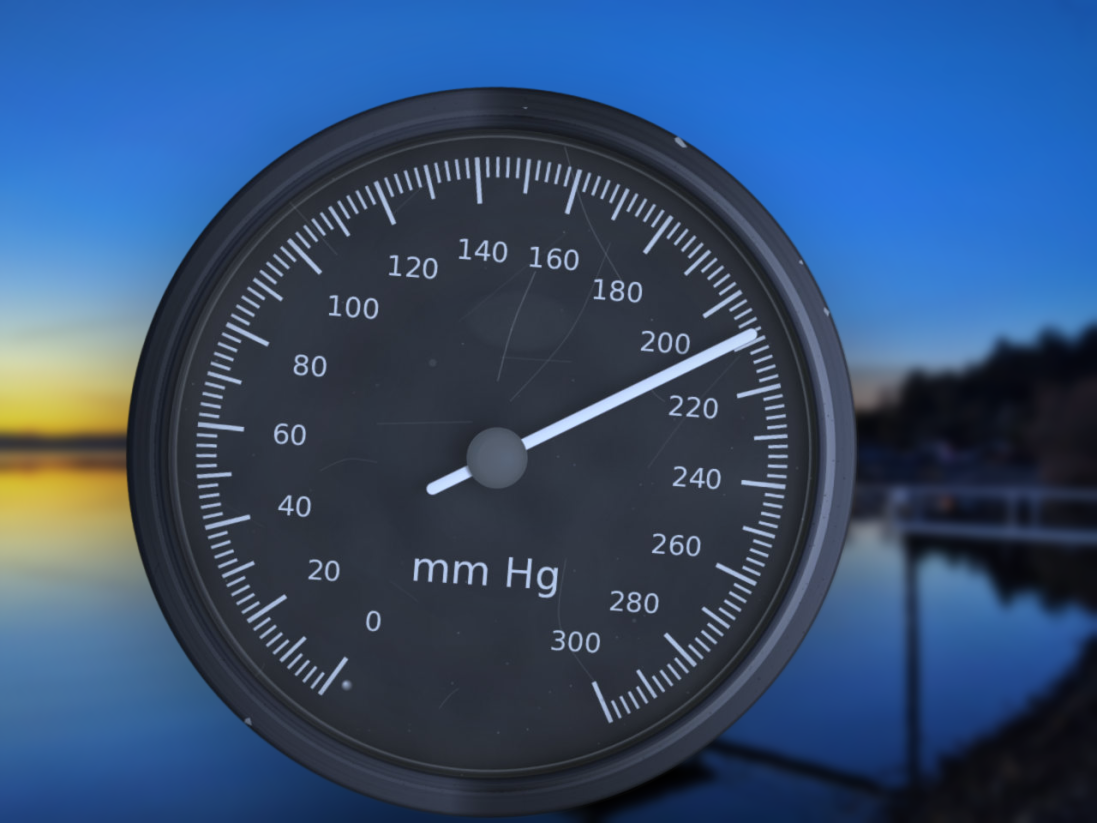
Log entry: 208mmHg
